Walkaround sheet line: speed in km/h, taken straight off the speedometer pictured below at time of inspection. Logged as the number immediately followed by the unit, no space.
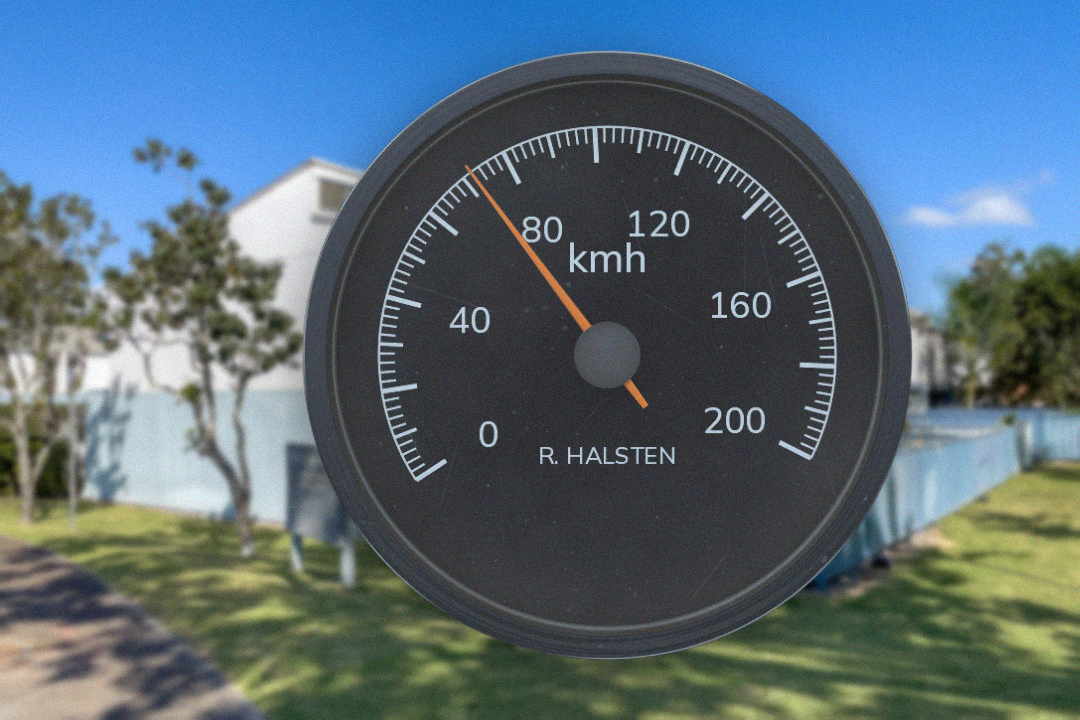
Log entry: 72km/h
